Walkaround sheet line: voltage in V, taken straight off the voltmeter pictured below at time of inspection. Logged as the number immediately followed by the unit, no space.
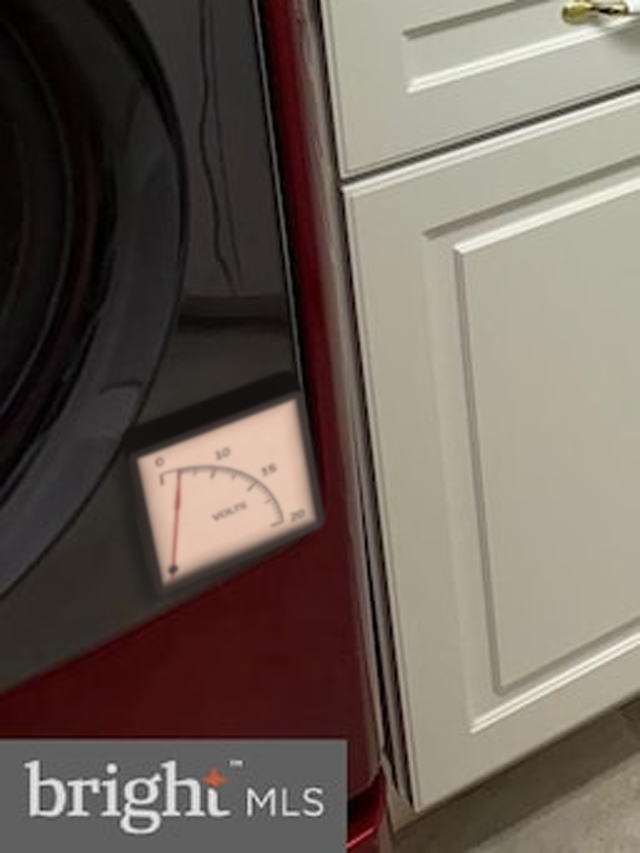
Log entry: 5V
